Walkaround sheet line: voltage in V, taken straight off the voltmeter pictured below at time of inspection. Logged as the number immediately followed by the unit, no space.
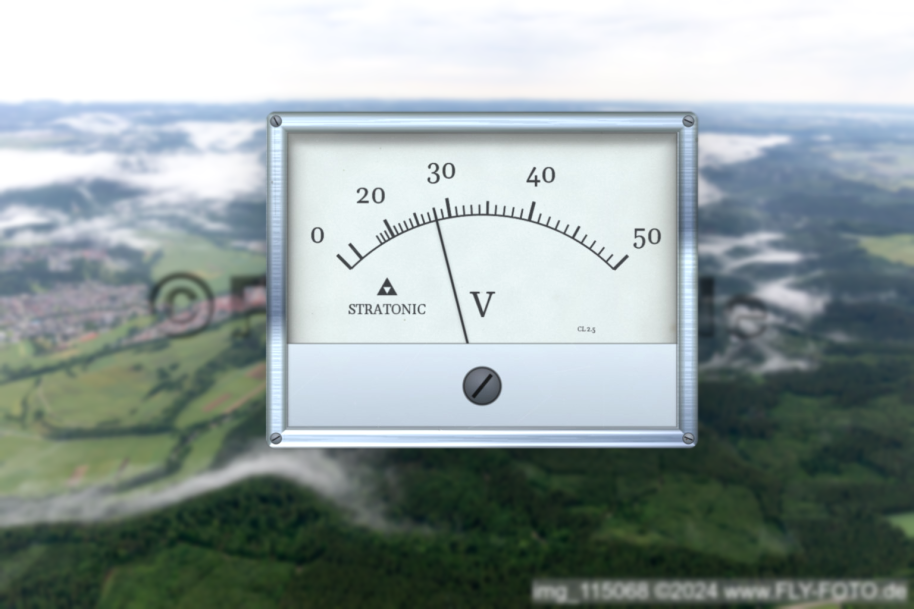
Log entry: 28V
